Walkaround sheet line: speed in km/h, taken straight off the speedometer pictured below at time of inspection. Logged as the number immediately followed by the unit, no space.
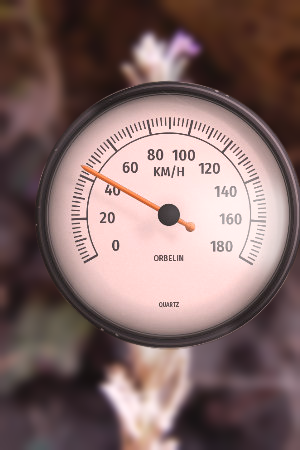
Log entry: 44km/h
